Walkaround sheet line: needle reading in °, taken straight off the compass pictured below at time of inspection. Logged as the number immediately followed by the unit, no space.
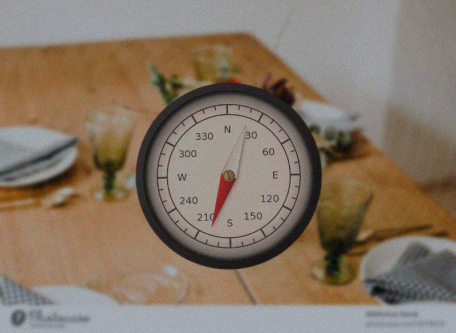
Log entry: 200°
